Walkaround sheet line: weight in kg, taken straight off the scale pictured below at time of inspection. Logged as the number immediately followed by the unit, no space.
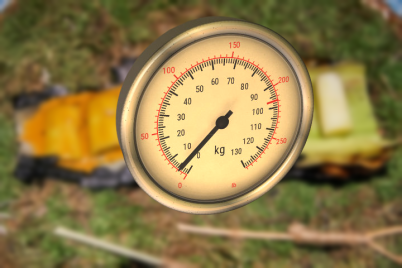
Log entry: 5kg
